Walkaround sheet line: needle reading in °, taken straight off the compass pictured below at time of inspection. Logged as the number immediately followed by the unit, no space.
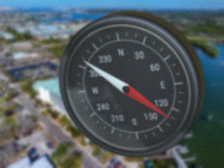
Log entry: 130°
